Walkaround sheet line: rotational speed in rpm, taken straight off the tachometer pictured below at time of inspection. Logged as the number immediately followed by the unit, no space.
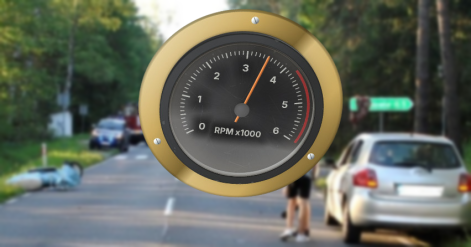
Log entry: 3500rpm
